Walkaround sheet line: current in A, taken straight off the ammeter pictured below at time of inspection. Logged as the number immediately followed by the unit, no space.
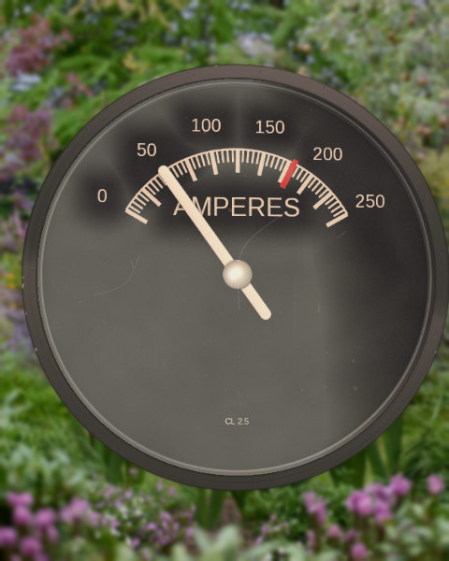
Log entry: 50A
